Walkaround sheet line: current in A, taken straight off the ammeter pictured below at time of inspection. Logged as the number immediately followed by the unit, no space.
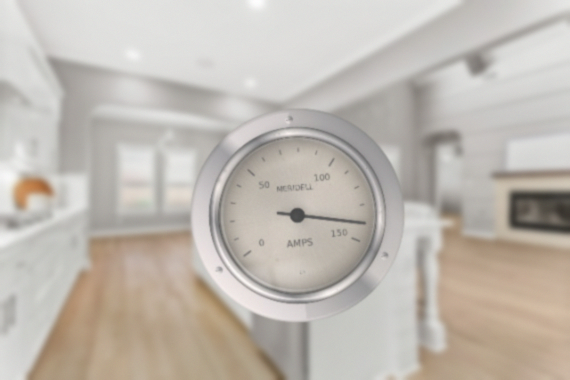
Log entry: 140A
